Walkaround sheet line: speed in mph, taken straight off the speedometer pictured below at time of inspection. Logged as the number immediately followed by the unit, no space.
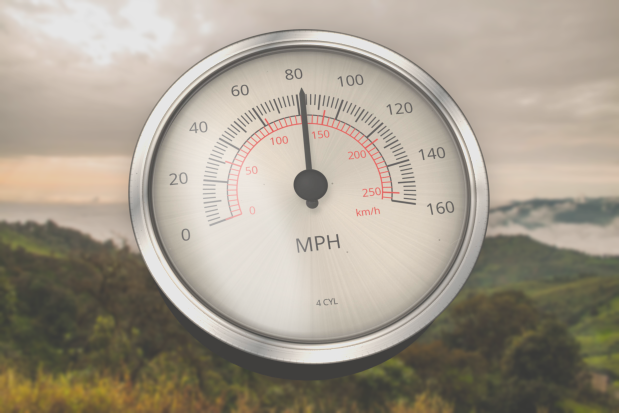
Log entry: 82mph
